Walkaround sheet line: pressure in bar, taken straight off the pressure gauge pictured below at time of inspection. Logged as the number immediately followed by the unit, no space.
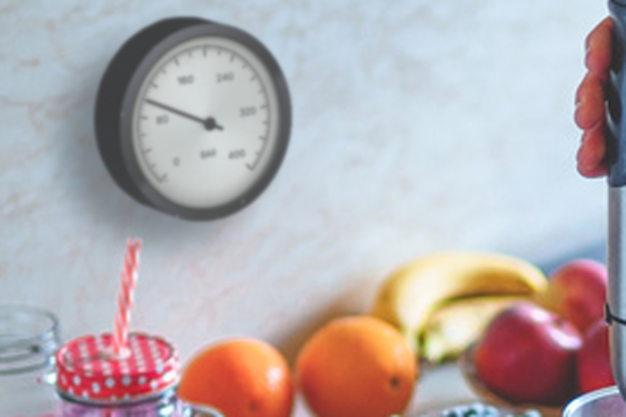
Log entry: 100bar
